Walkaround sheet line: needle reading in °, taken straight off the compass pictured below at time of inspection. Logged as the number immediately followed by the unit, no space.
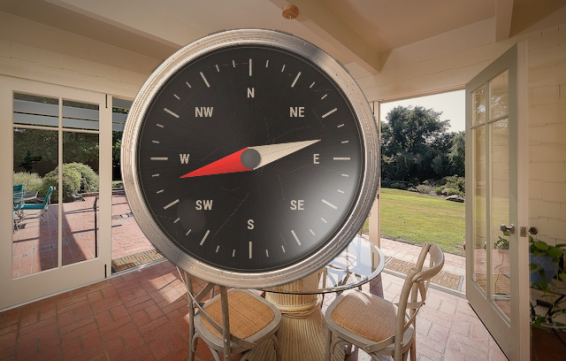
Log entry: 255°
